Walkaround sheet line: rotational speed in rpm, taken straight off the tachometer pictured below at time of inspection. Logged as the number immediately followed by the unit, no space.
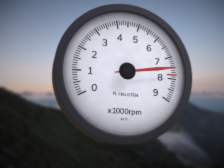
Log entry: 7500rpm
